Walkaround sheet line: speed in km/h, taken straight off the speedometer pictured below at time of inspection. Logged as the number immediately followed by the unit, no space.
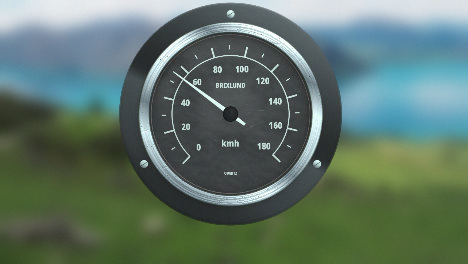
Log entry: 55km/h
